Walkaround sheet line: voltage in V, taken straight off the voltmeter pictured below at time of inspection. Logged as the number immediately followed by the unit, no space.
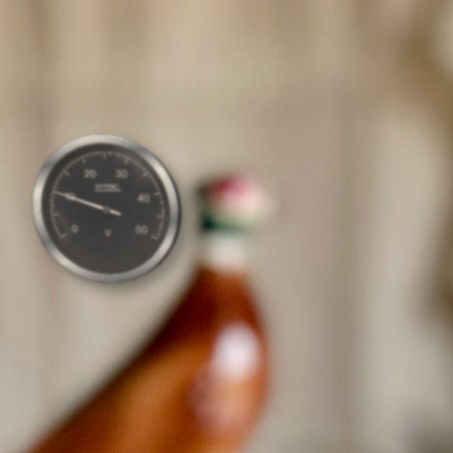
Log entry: 10V
